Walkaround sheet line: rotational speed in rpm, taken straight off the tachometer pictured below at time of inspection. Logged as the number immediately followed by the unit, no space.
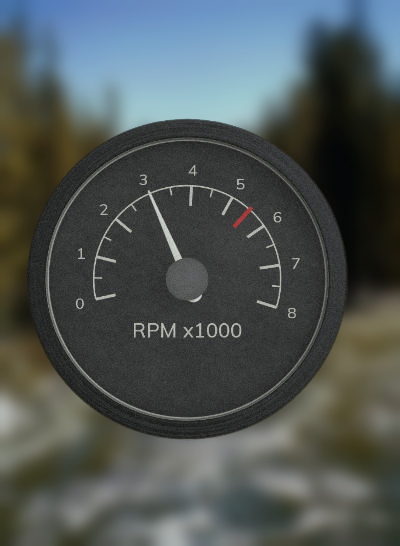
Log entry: 3000rpm
